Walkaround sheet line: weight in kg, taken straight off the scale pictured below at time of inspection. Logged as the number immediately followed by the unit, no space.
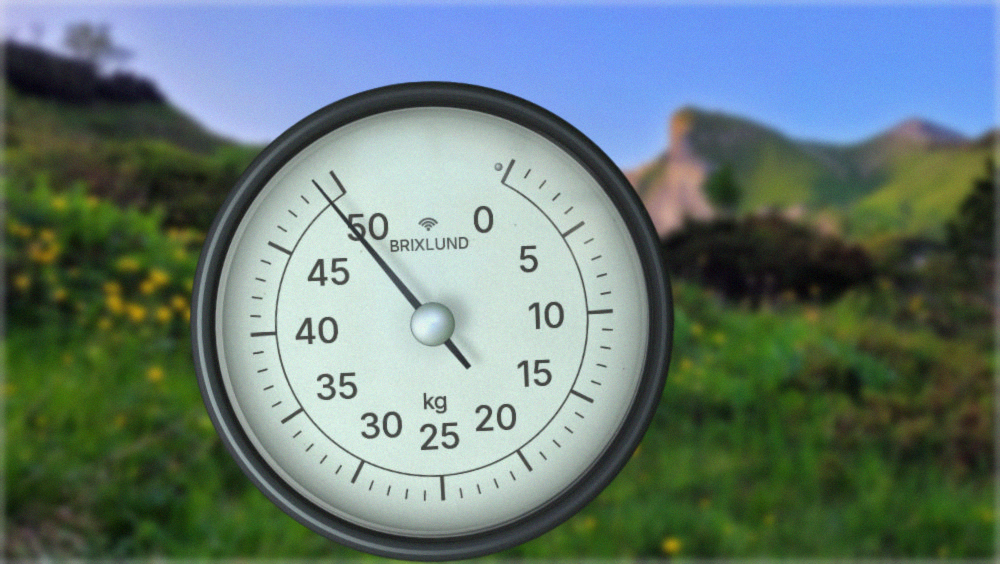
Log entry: 49kg
